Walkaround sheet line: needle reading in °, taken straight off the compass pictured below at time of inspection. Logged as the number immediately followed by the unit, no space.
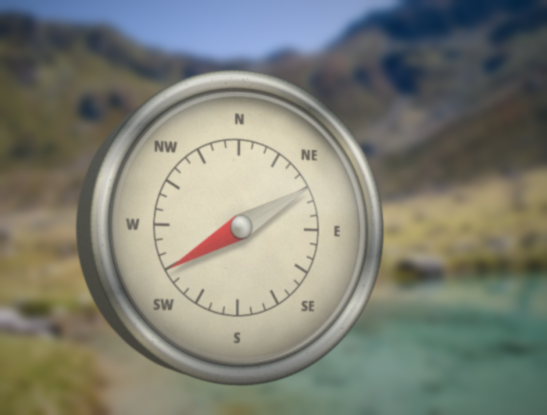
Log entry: 240°
